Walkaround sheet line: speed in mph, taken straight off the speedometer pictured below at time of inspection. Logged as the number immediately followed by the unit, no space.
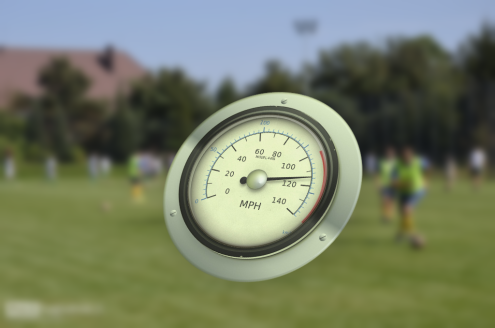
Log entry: 115mph
